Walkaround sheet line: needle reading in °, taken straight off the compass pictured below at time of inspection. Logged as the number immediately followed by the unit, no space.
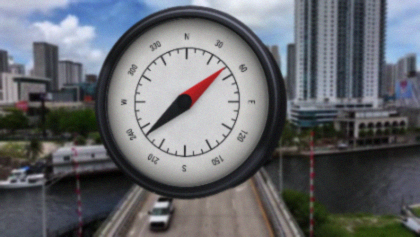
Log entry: 50°
